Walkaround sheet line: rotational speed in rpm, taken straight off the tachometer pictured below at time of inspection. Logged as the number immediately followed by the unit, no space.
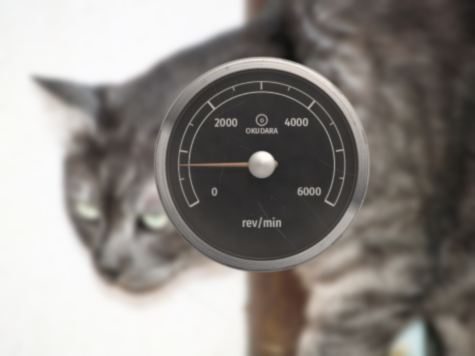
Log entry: 750rpm
